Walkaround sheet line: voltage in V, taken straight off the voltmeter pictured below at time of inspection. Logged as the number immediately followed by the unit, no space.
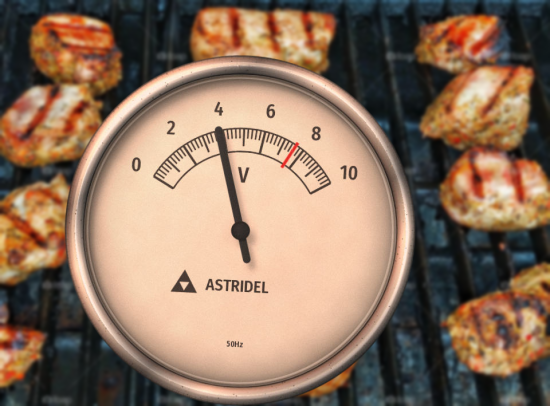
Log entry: 3.8V
